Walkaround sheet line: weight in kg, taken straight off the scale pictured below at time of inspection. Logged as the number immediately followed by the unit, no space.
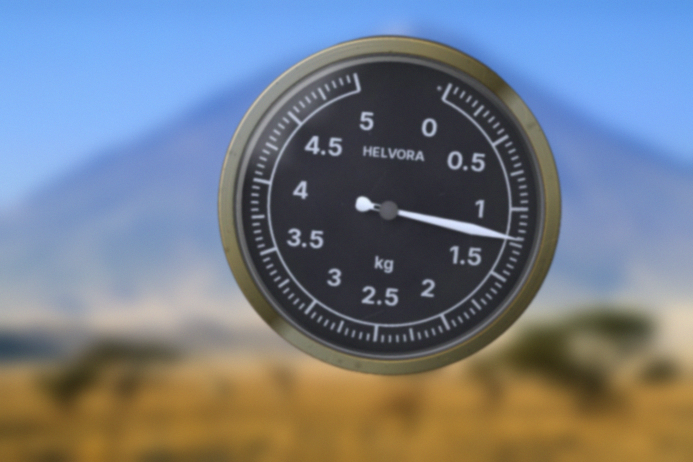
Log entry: 1.2kg
